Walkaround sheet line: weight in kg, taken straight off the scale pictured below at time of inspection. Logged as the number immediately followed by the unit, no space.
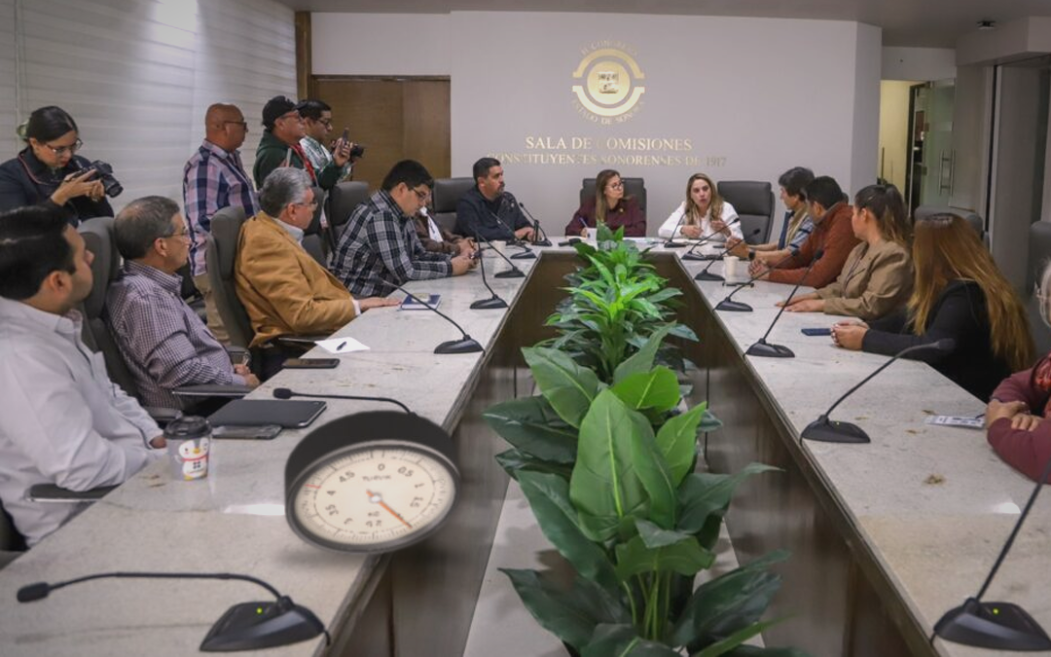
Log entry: 2kg
